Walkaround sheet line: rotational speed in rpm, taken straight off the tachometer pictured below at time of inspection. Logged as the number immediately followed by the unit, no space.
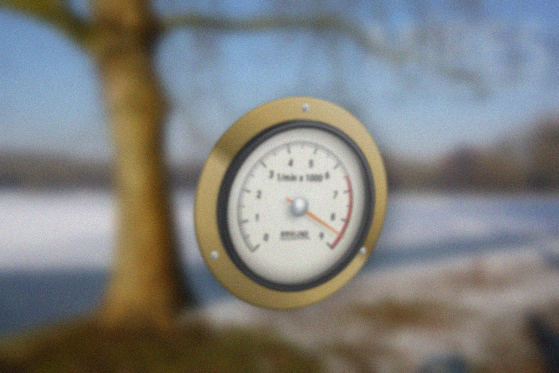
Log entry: 8500rpm
